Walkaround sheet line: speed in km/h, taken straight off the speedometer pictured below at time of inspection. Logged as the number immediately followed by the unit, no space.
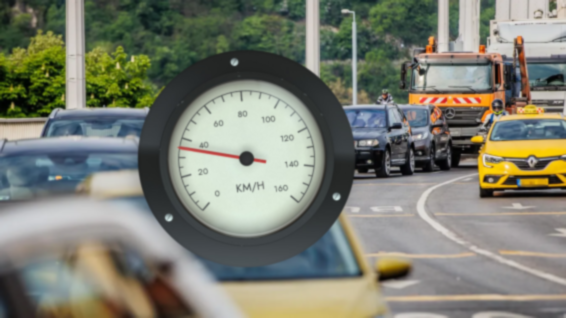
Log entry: 35km/h
